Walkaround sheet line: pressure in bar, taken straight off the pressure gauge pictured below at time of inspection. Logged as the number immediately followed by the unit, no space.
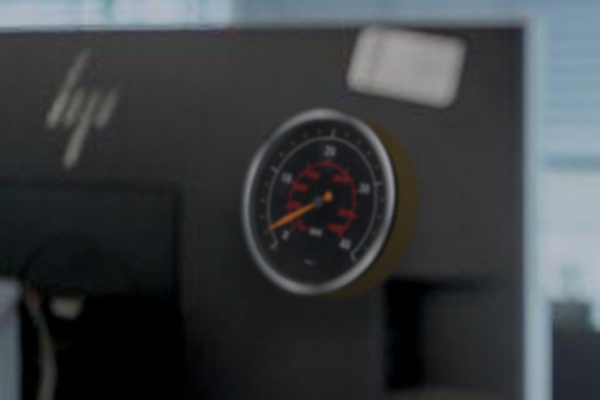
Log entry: 2bar
